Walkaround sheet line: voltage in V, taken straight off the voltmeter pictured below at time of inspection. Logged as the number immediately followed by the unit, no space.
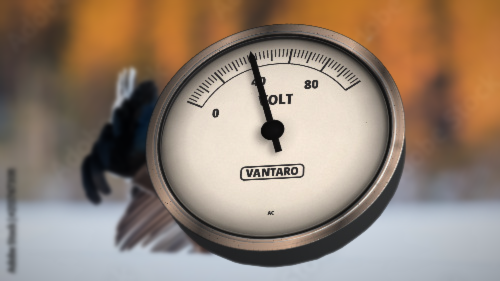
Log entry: 40V
